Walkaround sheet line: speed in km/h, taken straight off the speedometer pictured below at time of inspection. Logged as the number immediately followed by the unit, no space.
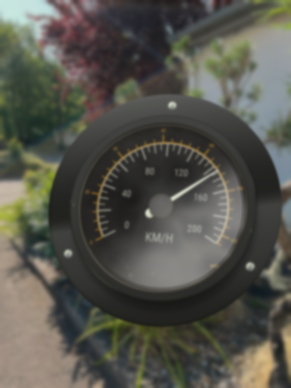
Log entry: 145km/h
